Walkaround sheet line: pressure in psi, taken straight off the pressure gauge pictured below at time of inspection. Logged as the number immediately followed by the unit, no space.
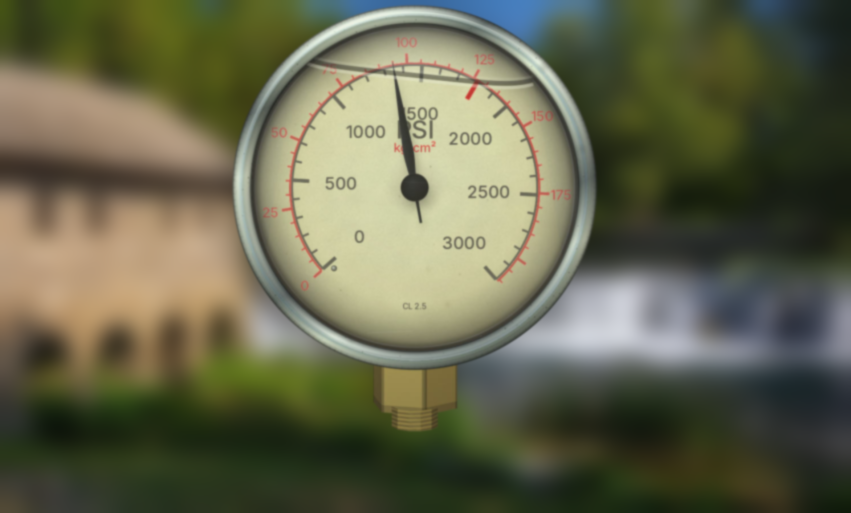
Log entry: 1350psi
